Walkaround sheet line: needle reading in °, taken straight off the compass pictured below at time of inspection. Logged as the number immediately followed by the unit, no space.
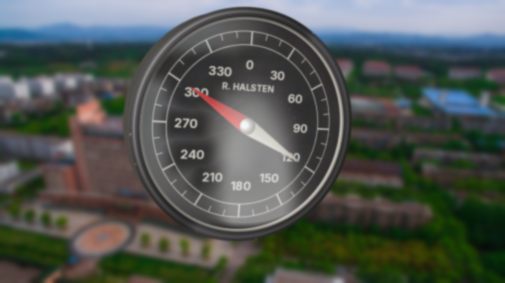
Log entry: 300°
